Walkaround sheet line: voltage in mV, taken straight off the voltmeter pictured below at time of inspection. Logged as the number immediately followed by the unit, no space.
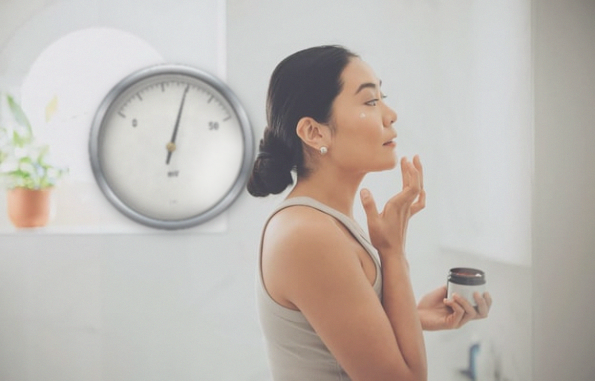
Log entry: 30mV
